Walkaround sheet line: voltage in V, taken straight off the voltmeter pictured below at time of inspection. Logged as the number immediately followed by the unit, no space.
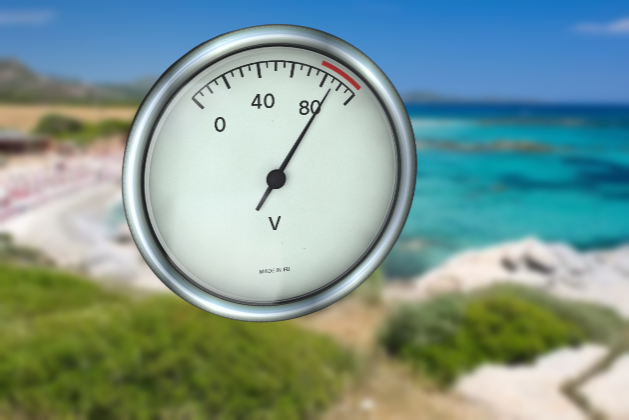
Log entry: 85V
